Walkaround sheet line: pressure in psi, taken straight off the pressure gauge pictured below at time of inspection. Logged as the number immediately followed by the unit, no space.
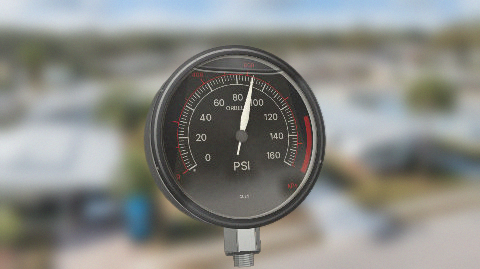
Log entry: 90psi
